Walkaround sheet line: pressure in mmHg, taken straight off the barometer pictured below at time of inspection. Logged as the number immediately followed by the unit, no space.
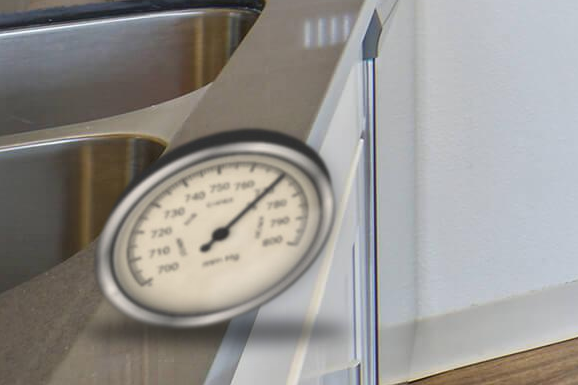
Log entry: 770mmHg
